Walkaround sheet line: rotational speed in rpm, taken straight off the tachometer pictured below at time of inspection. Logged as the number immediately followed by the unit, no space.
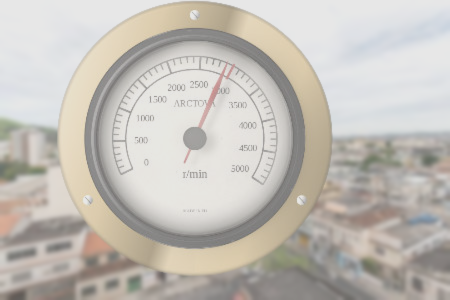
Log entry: 2900rpm
